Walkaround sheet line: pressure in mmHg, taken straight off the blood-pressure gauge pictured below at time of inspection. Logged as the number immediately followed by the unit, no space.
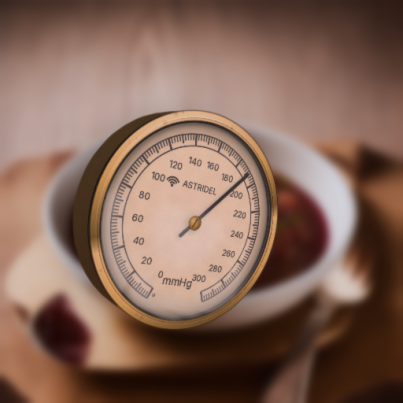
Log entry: 190mmHg
